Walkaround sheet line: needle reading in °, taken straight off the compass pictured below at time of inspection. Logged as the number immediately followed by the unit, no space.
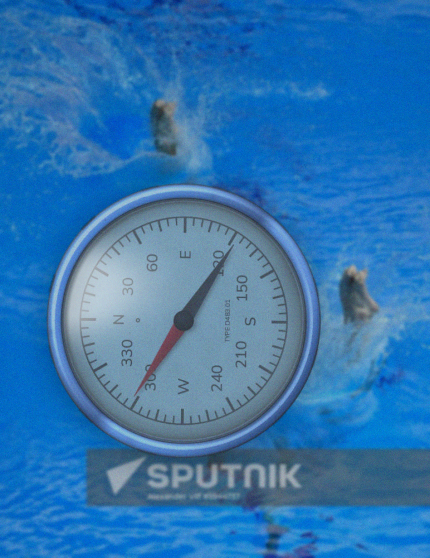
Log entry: 302.5°
